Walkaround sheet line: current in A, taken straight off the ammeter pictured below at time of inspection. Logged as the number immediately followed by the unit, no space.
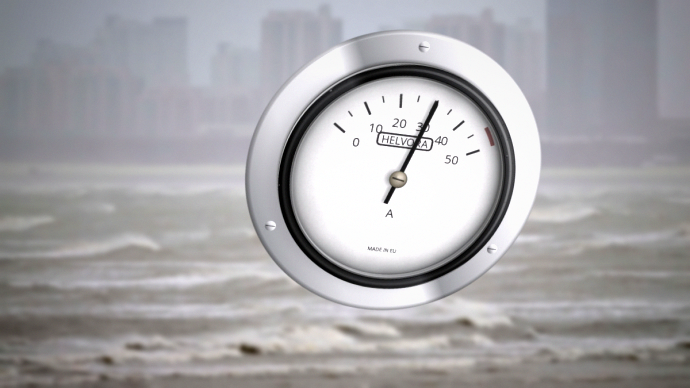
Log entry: 30A
